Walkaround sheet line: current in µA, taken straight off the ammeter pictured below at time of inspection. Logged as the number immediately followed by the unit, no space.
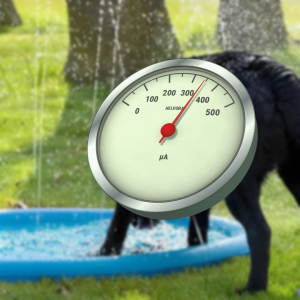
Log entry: 350µA
